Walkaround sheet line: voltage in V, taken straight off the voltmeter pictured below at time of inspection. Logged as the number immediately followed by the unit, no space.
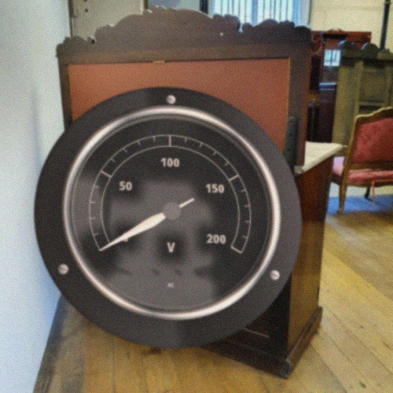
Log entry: 0V
